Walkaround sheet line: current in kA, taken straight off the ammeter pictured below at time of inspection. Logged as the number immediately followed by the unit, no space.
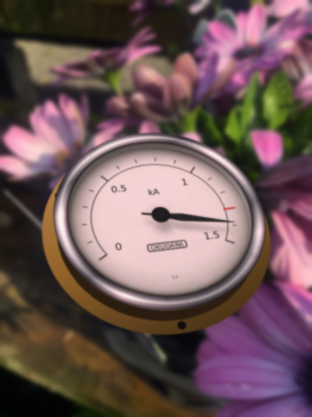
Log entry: 1.4kA
